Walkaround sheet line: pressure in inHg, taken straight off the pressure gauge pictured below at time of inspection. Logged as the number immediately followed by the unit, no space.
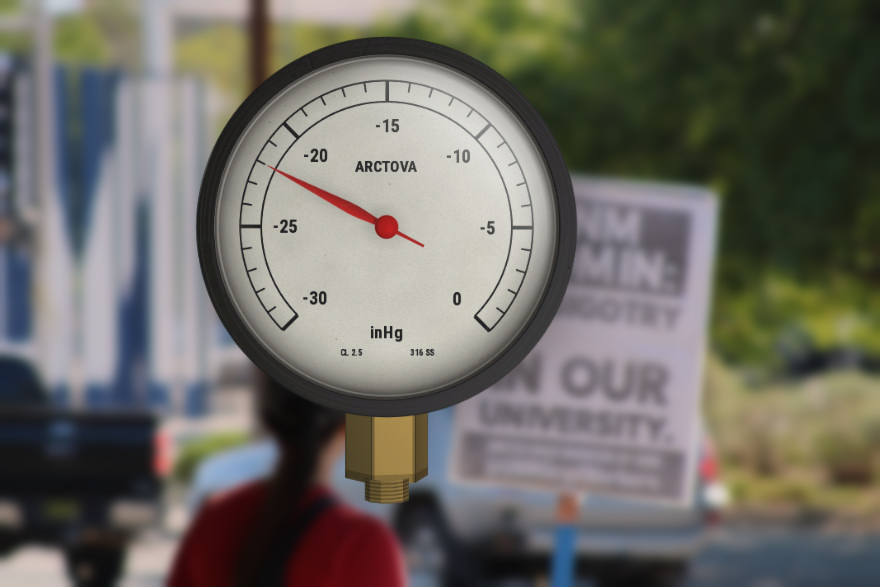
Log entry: -22inHg
